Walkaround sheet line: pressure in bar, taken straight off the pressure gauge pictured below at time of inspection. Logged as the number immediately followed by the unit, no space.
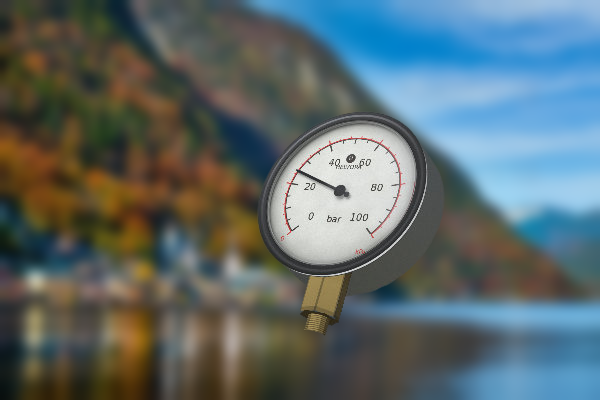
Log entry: 25bar
